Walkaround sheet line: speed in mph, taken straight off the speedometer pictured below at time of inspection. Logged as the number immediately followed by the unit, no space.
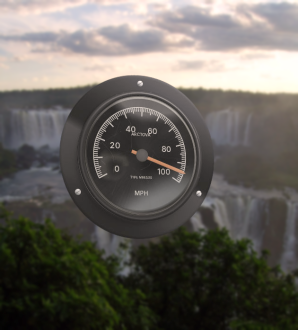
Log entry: 95mph
